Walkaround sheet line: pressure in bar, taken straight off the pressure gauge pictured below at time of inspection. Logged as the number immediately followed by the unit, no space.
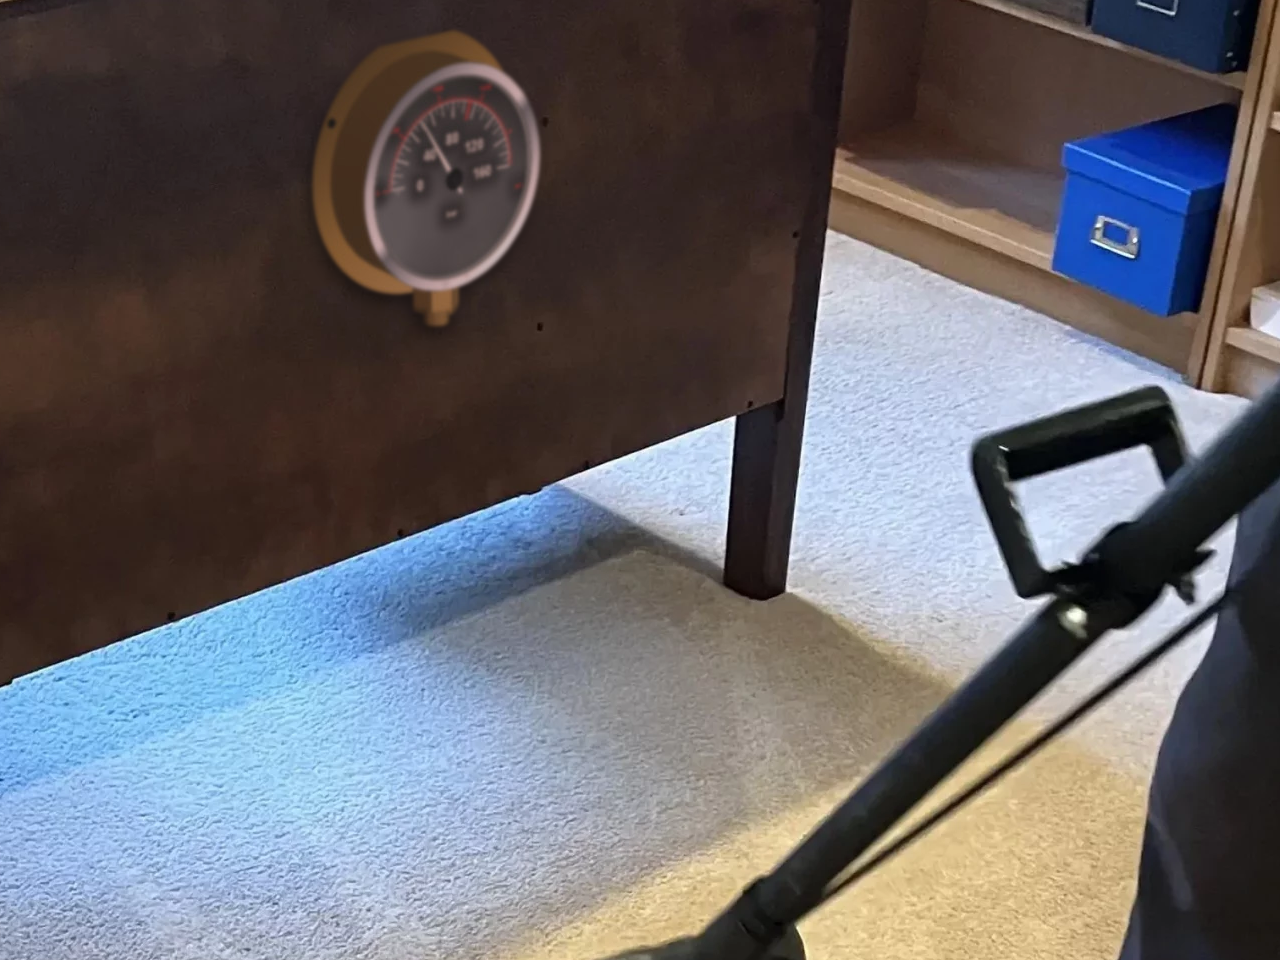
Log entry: 50bar
